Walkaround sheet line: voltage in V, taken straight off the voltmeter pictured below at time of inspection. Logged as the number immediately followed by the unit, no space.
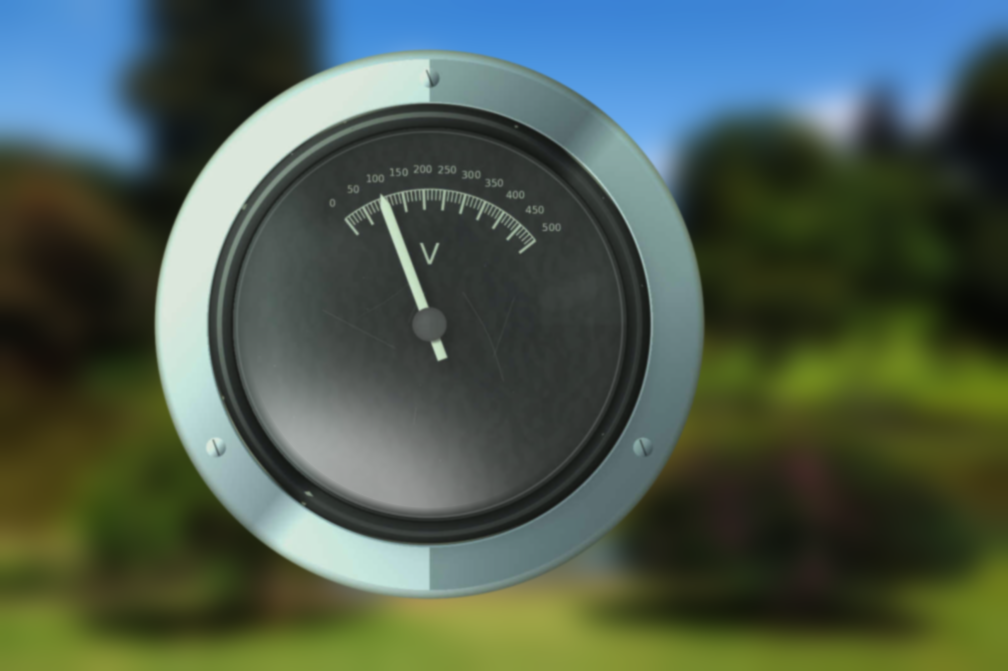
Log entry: 100V
